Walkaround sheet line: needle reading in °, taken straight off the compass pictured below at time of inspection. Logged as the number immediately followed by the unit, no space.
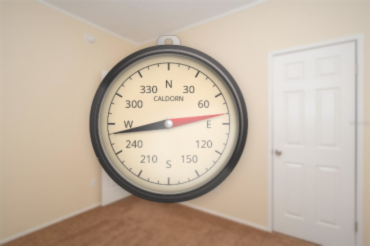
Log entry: 80°
